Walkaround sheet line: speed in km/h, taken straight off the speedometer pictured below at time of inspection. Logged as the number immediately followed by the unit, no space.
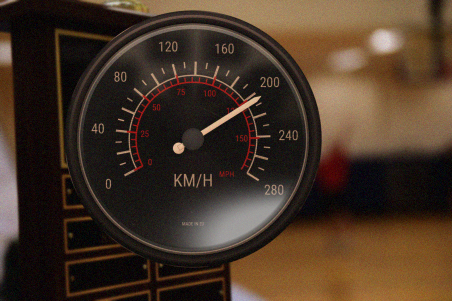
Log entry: 205km/h
